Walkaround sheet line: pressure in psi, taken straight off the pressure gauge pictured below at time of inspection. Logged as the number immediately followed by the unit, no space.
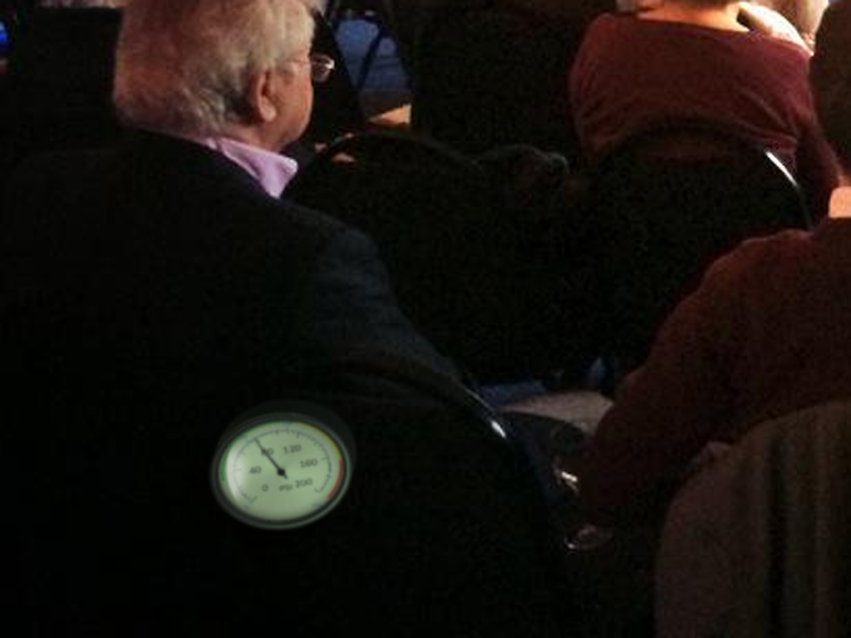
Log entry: 80psi
